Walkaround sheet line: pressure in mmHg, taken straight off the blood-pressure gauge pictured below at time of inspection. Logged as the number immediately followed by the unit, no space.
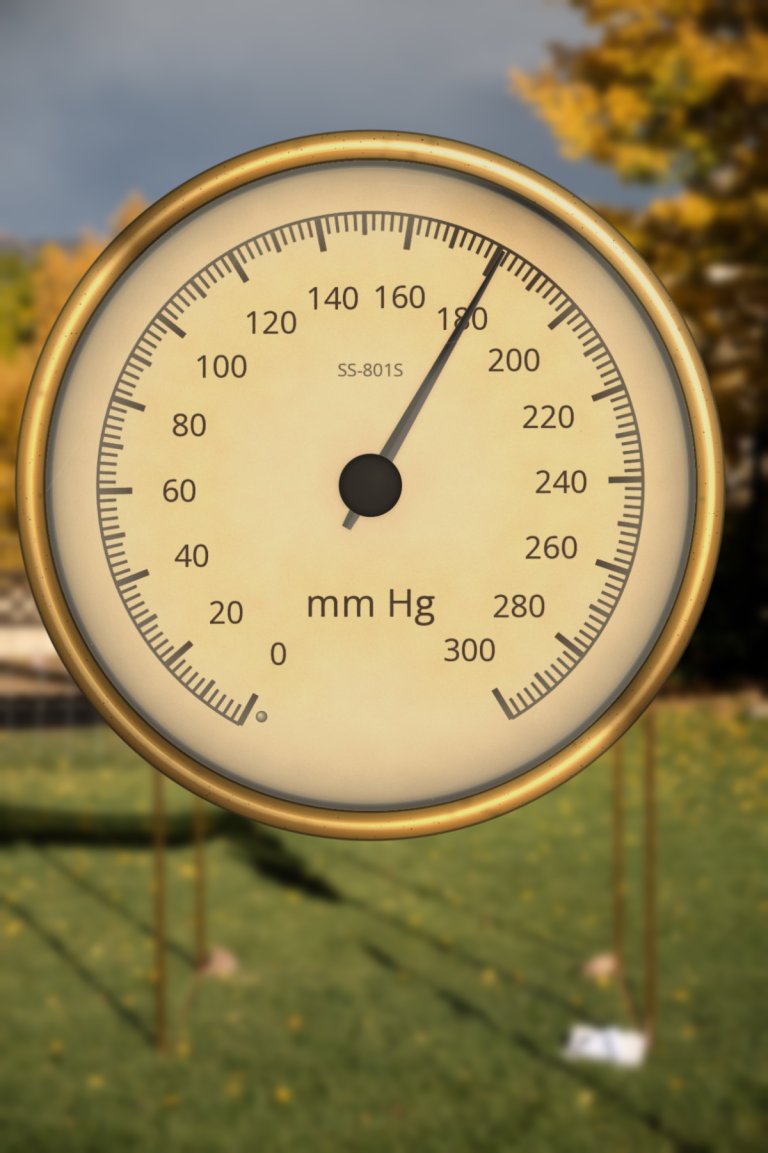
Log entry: 181mmHg
